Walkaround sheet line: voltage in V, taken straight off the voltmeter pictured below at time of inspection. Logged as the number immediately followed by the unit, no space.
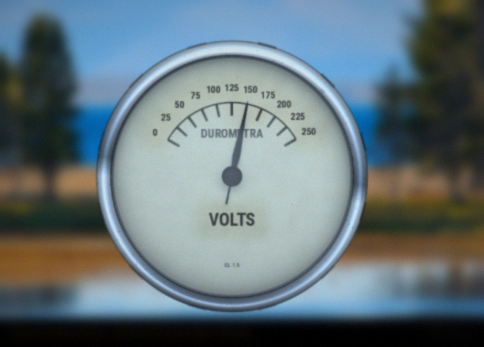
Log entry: 150V
